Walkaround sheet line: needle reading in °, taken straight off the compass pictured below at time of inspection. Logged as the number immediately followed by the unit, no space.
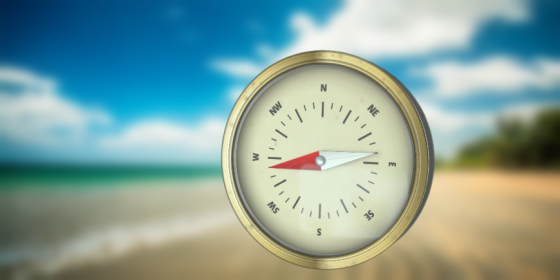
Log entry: 260°
